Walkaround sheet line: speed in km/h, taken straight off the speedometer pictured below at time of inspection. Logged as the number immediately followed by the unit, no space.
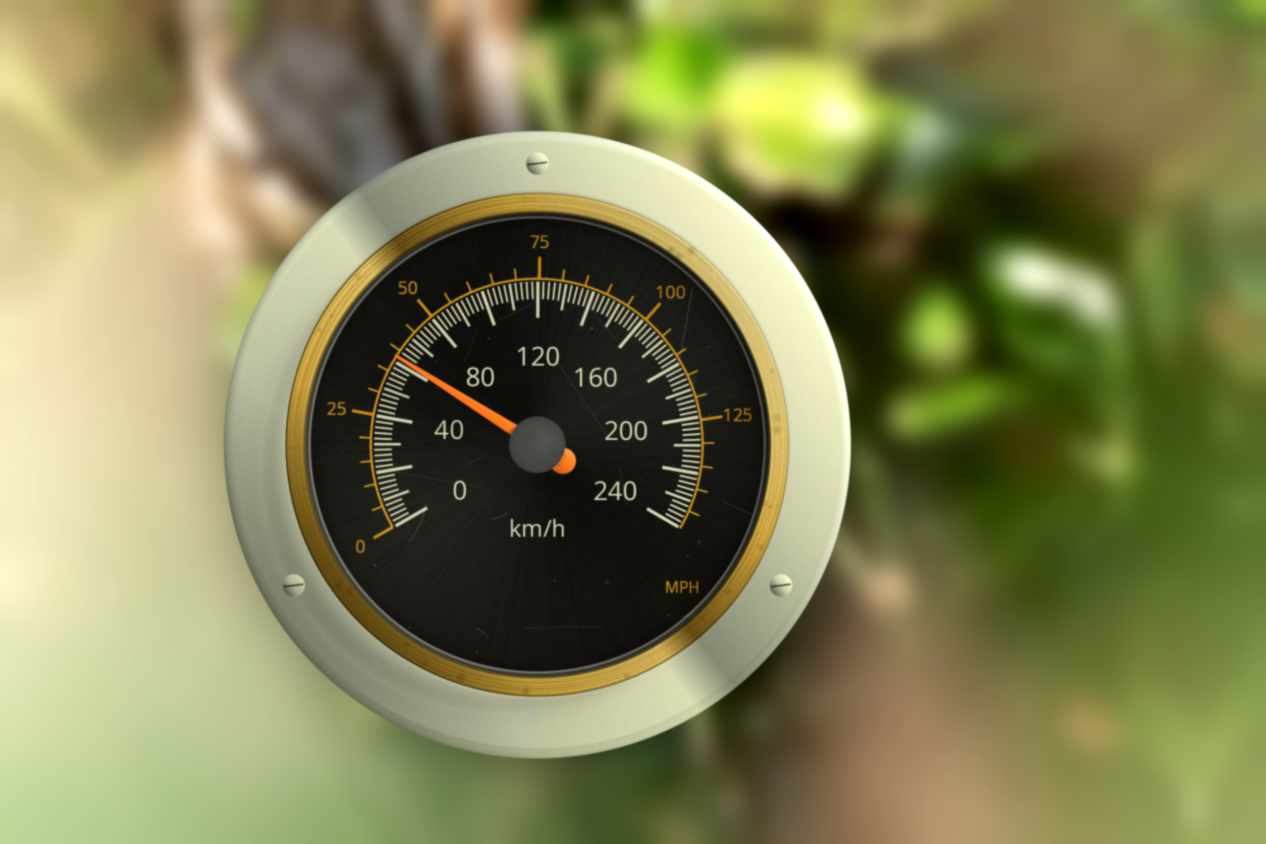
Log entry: 62km/h
